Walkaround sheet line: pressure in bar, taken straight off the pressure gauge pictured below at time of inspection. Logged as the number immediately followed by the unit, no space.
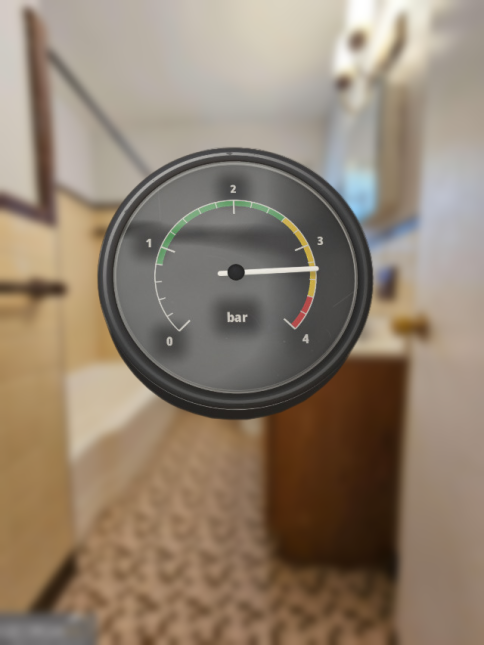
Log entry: 3.3bar
